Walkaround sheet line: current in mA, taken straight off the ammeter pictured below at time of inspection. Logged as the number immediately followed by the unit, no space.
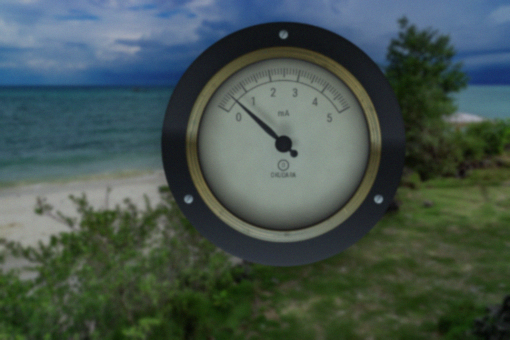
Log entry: 0.5mA
